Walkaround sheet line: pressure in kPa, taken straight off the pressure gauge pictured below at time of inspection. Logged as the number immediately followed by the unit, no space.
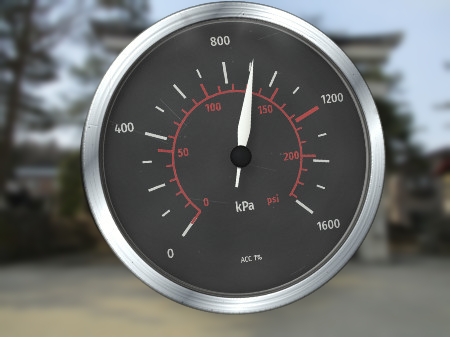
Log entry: 900kPa
